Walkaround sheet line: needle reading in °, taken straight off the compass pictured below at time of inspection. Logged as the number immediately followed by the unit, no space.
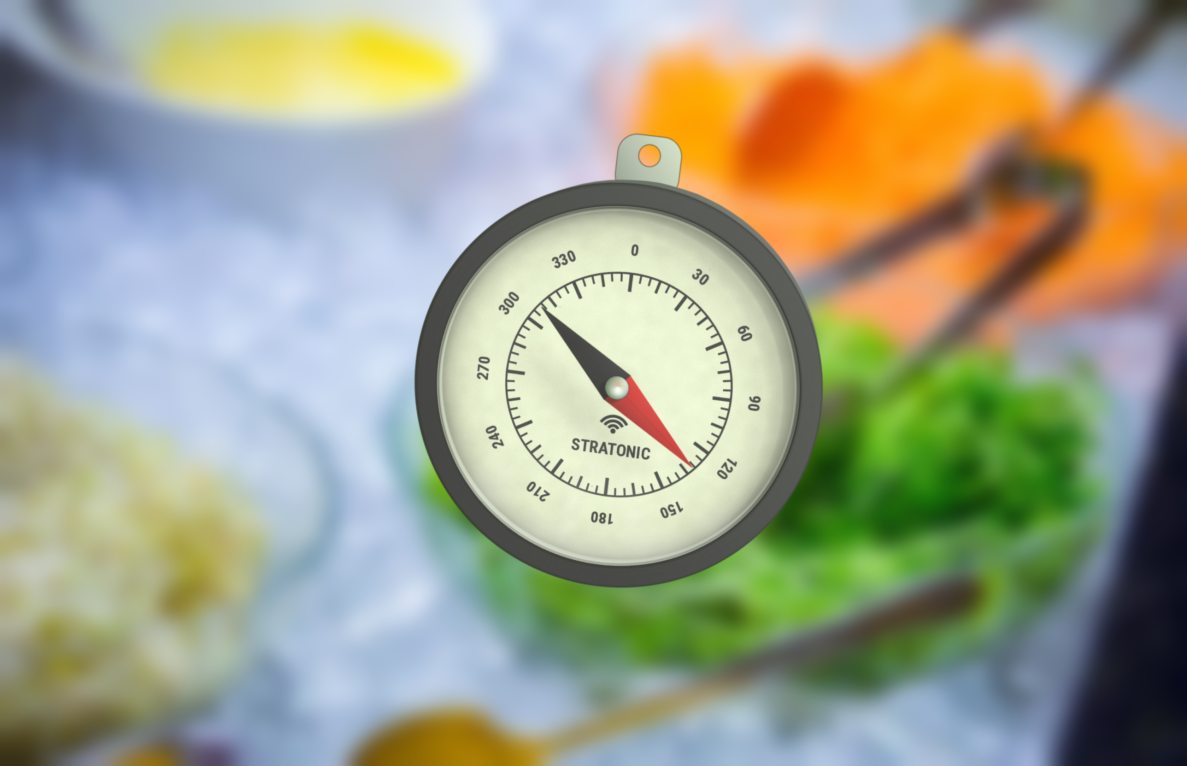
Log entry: 130°
